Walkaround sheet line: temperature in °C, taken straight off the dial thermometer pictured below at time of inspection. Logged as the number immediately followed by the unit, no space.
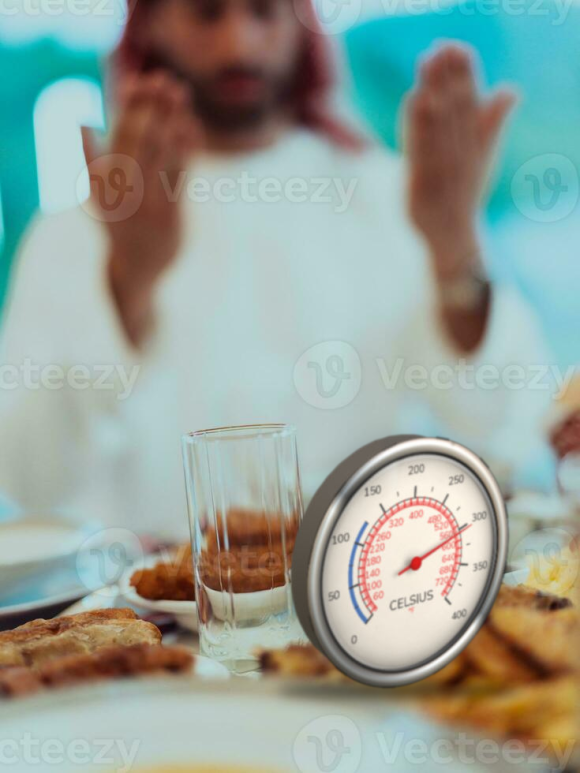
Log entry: 300°C
